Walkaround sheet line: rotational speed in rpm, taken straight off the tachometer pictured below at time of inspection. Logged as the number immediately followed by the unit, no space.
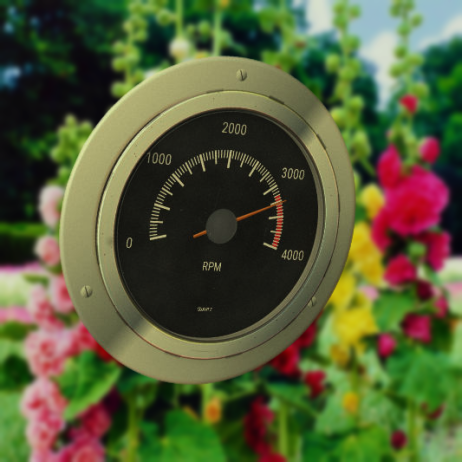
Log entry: 3250rpm
